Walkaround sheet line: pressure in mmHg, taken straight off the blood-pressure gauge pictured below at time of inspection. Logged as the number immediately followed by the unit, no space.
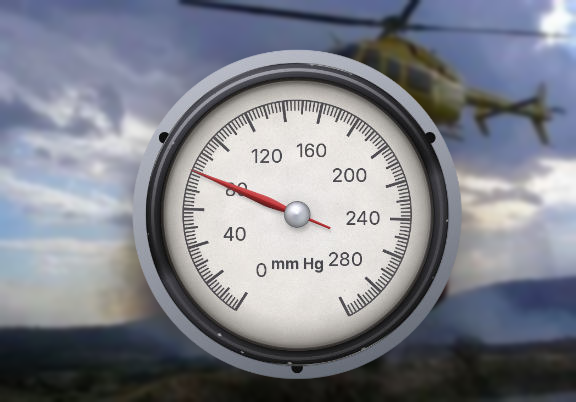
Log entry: 80mmHg
